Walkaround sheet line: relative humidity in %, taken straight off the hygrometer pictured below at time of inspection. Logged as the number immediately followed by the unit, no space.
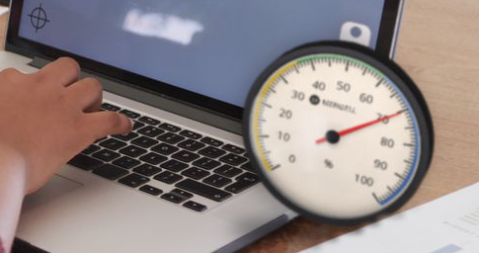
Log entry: 70%
